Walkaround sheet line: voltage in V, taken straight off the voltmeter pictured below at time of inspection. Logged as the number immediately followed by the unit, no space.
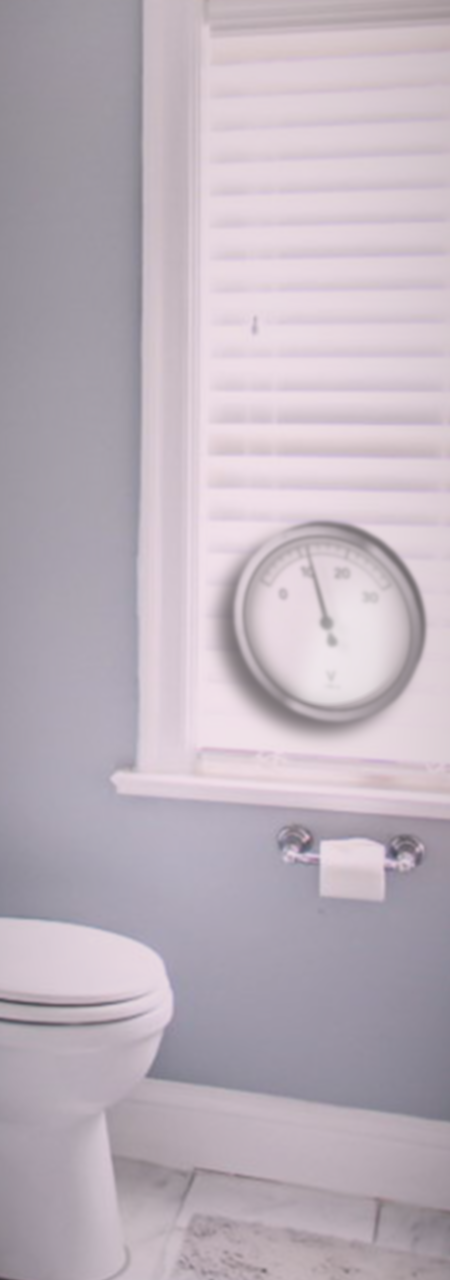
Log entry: 12V
